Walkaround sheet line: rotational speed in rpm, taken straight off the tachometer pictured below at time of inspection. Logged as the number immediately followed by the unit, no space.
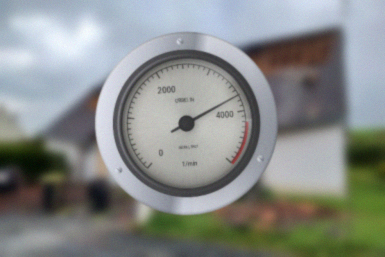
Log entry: 3700rpm
